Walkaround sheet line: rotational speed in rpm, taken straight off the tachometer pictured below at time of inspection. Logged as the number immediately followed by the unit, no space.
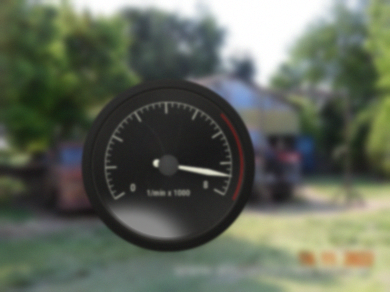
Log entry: 7400rpm
